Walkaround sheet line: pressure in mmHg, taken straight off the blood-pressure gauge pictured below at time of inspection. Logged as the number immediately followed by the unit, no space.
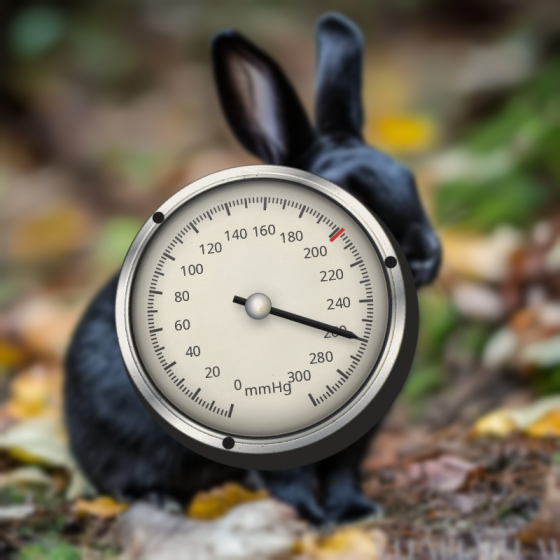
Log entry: 260mmHg
